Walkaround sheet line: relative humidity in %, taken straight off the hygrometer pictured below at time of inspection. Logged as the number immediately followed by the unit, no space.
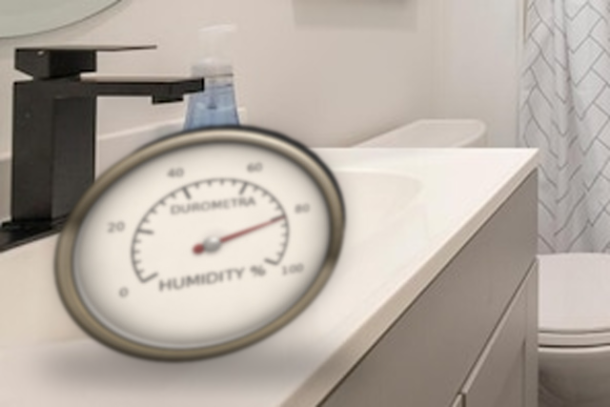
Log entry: 80%
